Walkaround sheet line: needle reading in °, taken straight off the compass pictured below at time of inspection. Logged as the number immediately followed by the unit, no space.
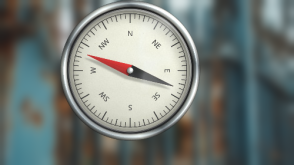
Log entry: 290°
